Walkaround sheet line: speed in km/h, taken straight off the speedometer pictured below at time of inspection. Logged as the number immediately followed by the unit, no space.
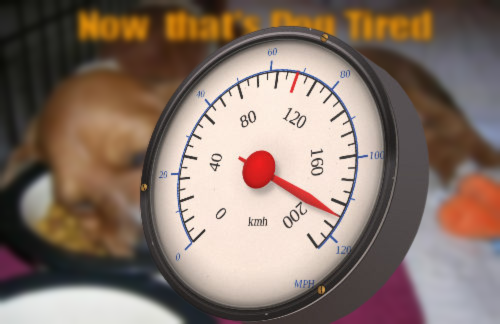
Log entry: 185km/h
